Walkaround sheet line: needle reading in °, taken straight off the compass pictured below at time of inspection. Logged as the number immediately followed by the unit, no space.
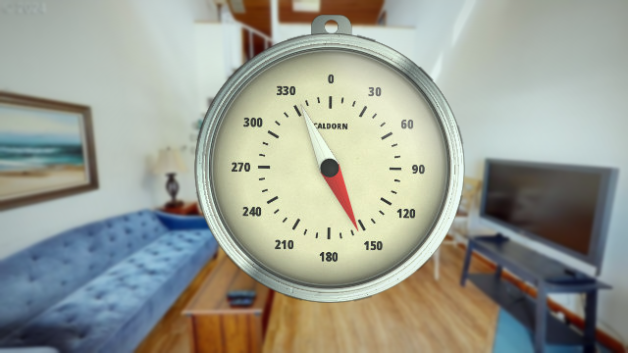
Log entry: 155°
